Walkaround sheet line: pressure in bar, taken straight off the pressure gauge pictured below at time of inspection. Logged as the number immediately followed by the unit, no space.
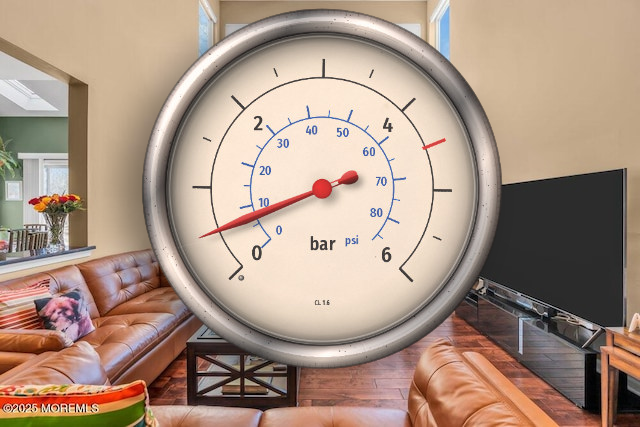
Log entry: 0.5bar
